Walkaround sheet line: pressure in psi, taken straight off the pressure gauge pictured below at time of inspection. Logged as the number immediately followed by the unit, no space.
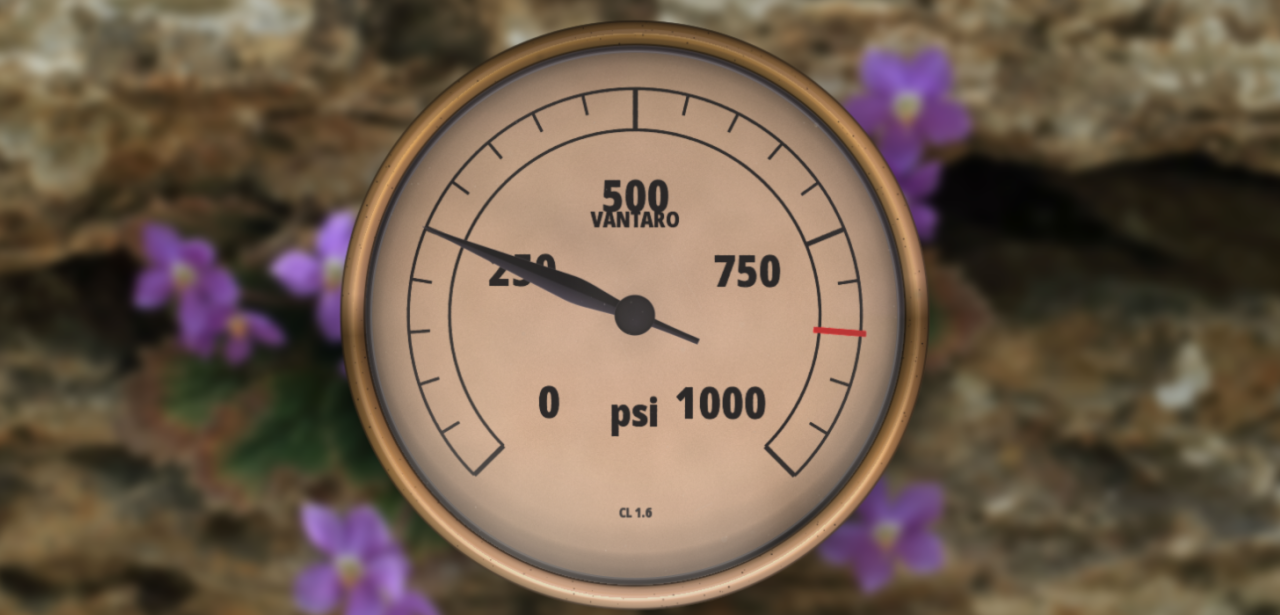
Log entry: 250psi
